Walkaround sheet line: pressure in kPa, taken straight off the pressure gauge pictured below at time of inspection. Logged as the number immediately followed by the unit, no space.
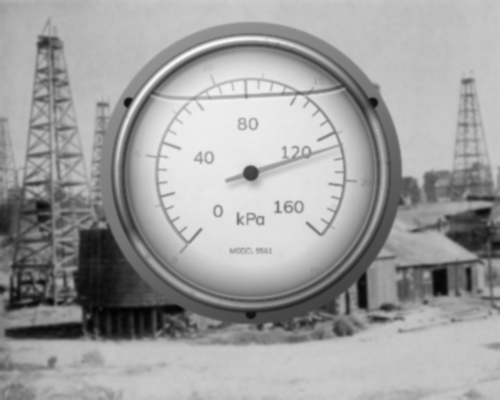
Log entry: 125kPa
